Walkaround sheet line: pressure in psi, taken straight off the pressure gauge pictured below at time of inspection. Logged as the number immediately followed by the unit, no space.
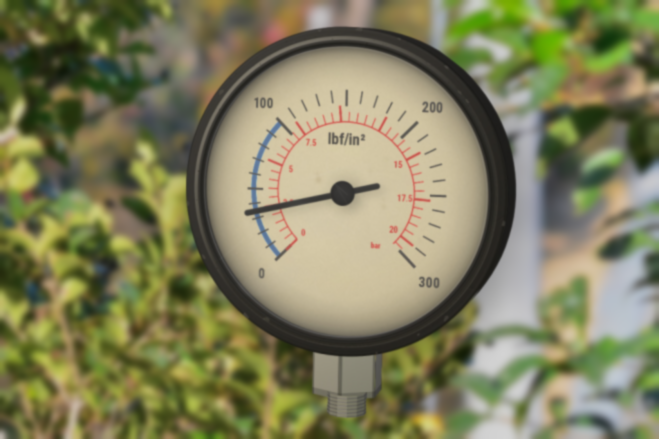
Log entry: 35psi
